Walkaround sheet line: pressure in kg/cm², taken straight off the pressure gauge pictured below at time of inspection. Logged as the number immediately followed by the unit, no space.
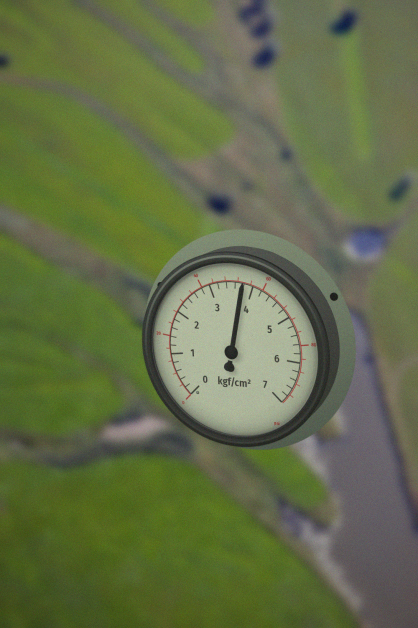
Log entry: 3.8kg/cm²
